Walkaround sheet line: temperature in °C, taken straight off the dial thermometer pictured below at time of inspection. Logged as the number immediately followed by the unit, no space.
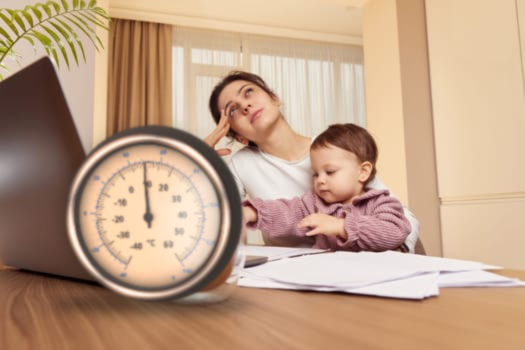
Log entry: 10°C
